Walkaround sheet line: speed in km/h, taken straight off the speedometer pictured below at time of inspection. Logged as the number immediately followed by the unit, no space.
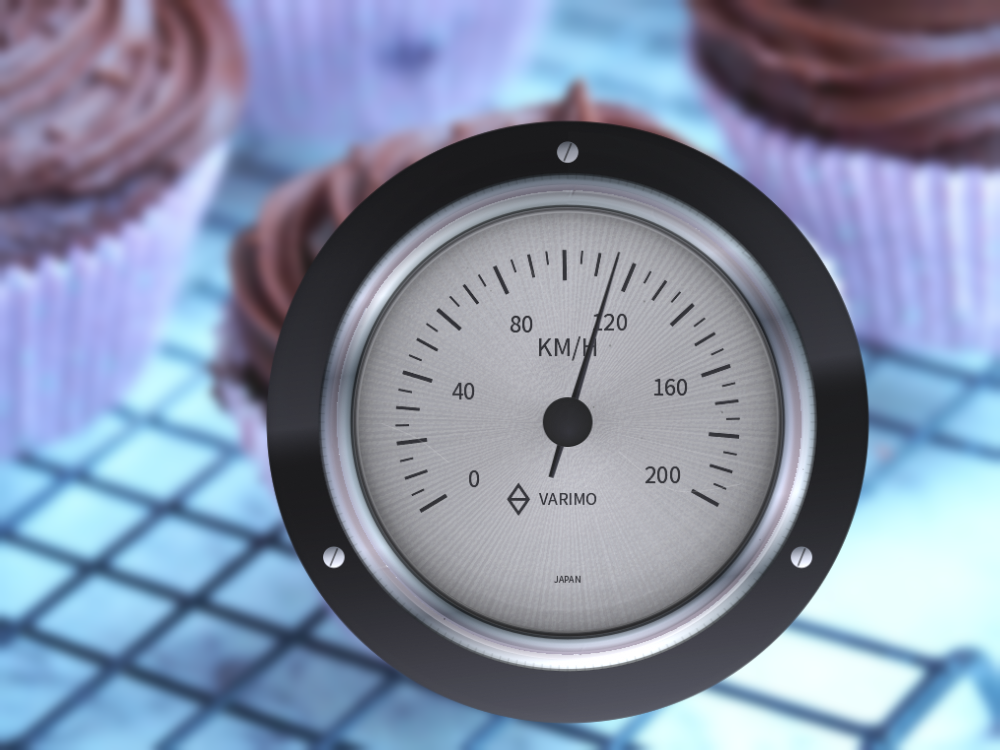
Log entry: 115km/h
